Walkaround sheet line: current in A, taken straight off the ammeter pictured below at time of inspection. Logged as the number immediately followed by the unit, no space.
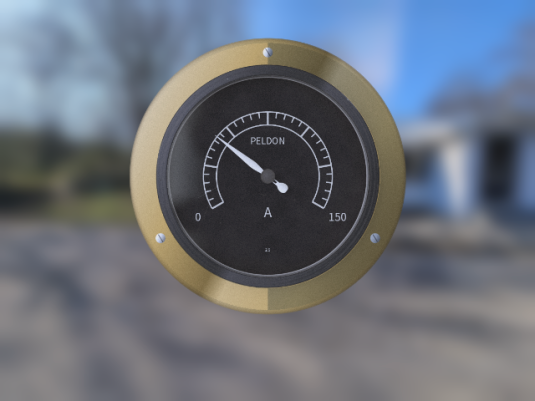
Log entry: 42.5A
